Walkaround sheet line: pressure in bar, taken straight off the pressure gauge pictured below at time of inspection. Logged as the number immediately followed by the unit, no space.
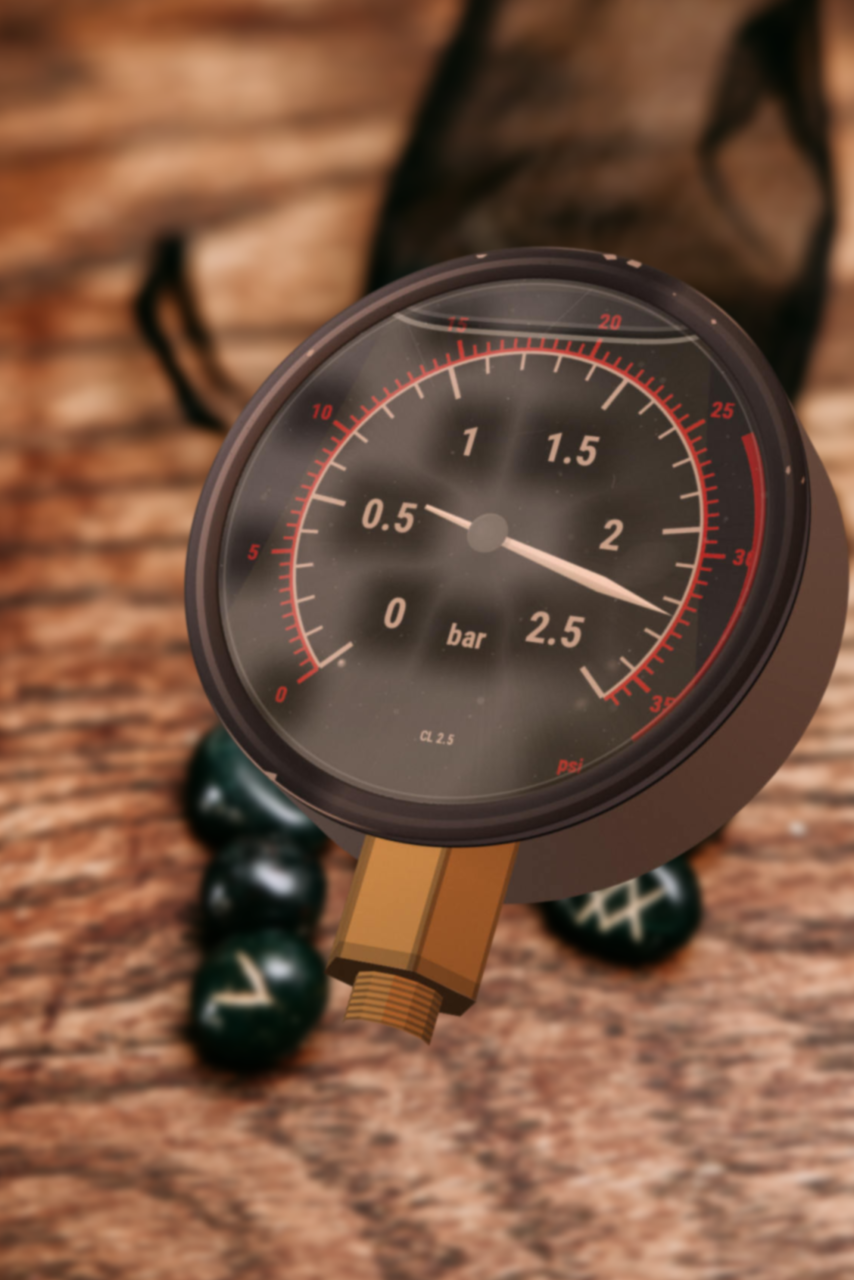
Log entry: 2.25bar
